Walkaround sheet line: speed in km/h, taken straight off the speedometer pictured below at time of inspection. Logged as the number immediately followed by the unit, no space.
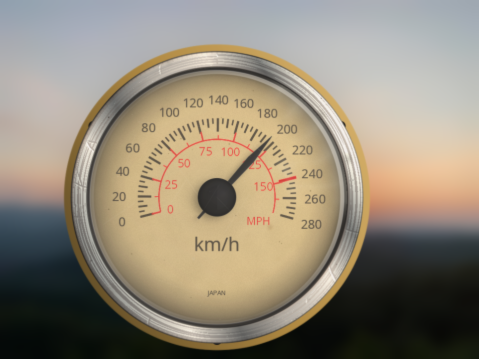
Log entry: 195km/h
